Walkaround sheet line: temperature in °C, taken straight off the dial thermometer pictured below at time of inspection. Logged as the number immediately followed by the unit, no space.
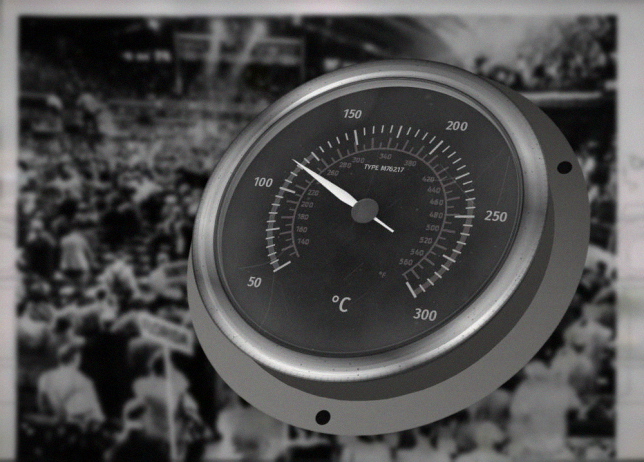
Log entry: 115°C
